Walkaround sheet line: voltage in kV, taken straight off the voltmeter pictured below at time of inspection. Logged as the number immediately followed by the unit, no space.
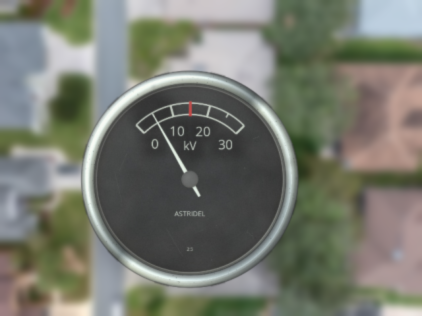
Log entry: 5kV
